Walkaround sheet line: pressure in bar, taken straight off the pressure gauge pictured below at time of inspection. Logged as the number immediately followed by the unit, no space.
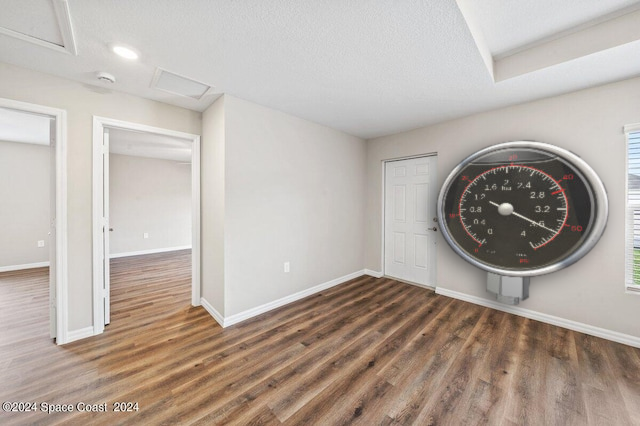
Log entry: 3.6bar
